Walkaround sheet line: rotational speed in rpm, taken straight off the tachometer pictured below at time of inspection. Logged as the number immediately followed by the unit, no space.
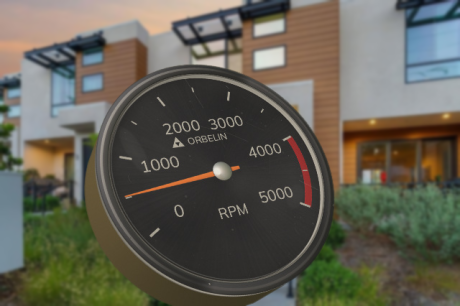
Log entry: 500rpm
